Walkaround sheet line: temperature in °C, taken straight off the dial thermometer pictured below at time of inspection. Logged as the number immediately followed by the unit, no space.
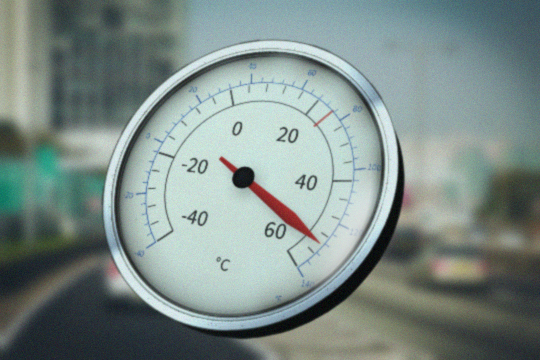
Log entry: 54°C
